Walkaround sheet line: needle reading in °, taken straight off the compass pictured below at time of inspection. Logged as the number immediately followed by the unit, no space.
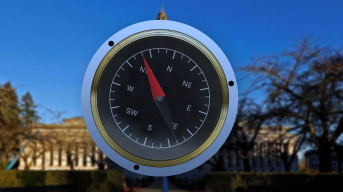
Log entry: 320°
